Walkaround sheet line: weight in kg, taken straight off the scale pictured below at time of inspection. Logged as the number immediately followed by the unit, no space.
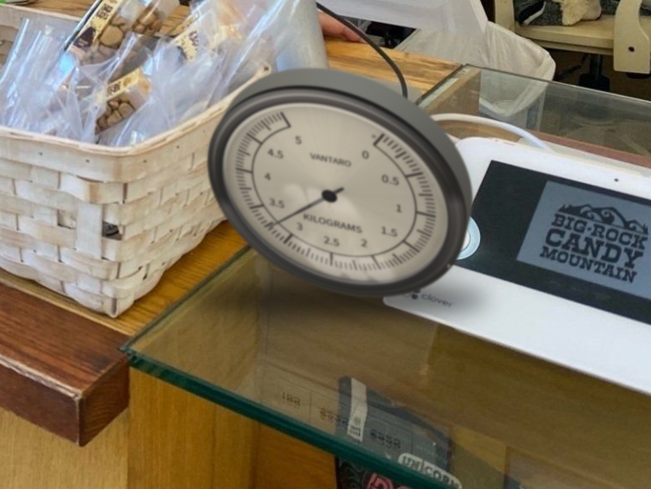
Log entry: 3.25kg
